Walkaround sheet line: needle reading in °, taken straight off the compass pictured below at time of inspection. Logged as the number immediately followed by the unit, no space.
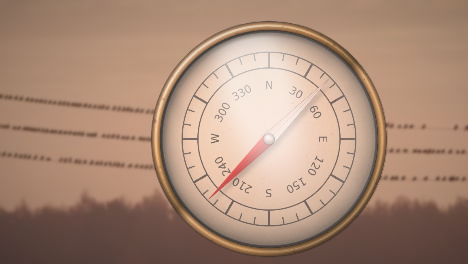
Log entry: 225°
